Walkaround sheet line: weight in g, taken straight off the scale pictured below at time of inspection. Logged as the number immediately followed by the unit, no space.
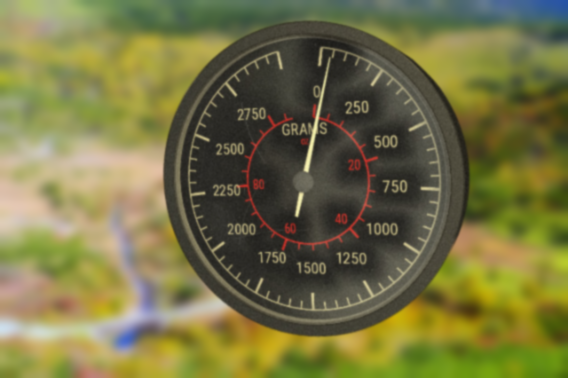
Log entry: 50g
